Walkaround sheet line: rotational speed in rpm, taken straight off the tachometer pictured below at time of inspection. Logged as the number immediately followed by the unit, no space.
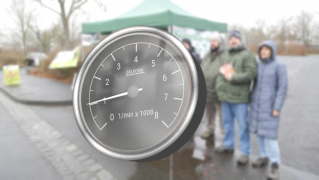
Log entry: 1000rpm
